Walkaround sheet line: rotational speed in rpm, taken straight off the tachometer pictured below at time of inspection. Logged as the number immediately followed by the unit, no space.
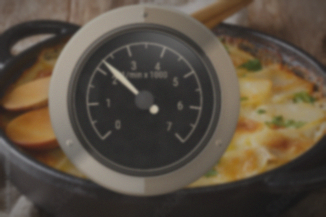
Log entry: 2250rpm
